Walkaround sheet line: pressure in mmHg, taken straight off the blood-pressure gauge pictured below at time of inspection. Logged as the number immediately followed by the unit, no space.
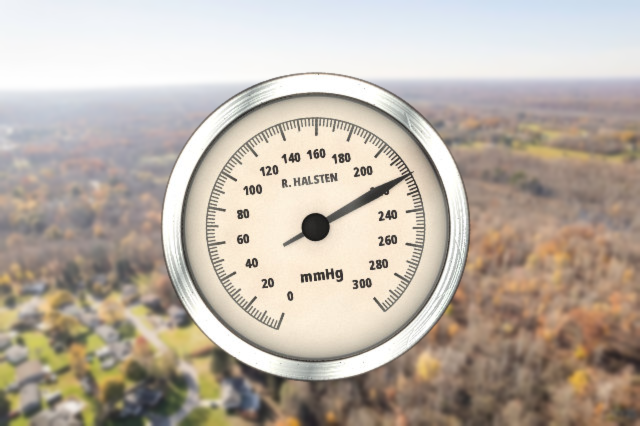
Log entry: 220mmHg
